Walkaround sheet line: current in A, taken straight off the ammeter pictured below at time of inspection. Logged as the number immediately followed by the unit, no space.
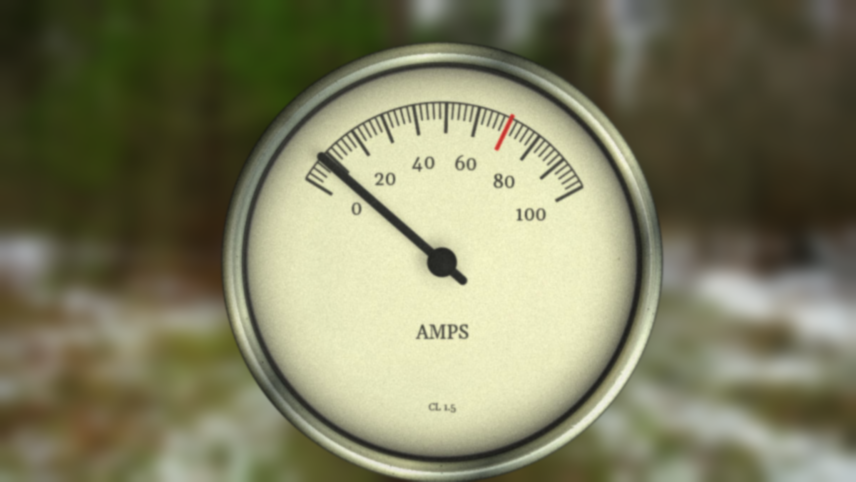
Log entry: 8A
